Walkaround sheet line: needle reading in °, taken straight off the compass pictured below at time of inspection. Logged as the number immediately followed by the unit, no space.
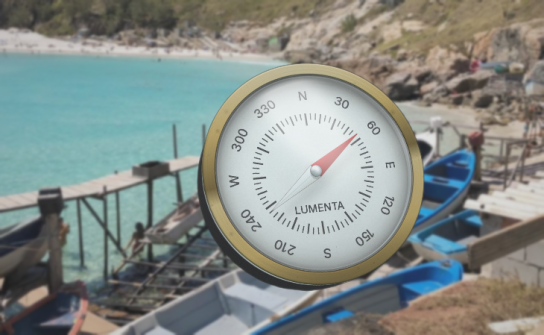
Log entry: 55°
